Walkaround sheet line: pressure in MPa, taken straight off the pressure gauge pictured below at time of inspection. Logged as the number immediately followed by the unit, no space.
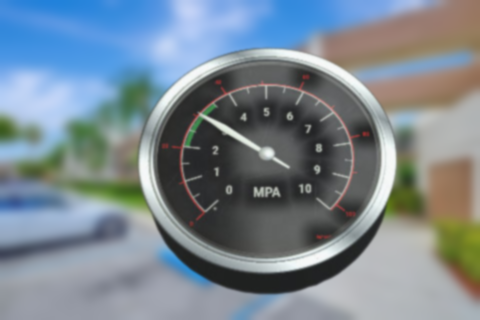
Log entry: 3MPa
